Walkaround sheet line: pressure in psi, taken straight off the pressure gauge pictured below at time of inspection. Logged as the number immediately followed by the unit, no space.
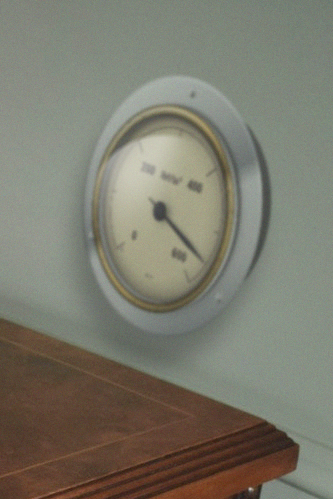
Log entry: 550psi
